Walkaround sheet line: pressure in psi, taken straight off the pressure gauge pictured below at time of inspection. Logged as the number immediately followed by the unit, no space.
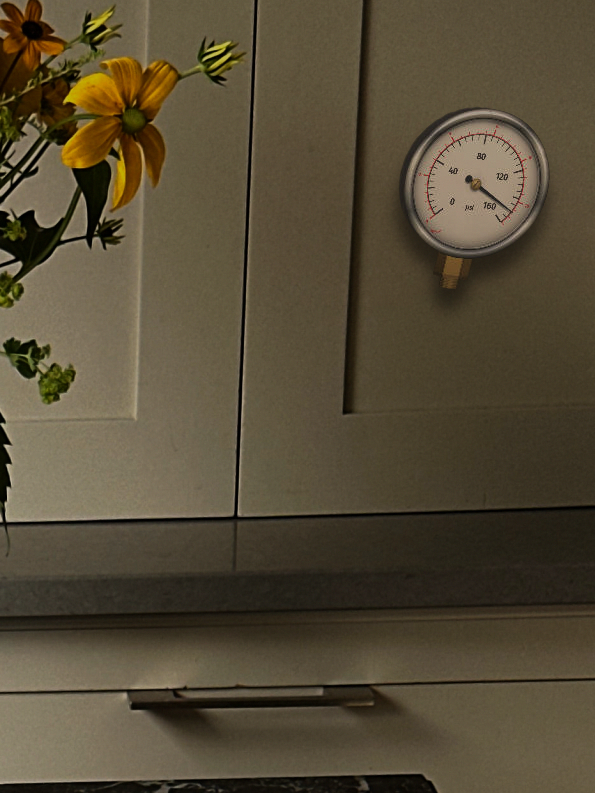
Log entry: 150psi
